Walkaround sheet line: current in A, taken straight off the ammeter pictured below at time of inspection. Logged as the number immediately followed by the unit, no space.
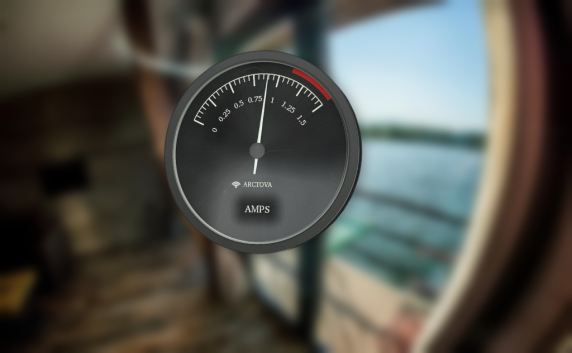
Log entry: 0.9A
